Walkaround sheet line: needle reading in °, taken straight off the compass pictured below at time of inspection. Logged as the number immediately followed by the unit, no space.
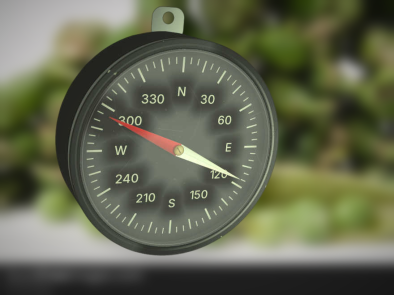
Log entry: 295°
